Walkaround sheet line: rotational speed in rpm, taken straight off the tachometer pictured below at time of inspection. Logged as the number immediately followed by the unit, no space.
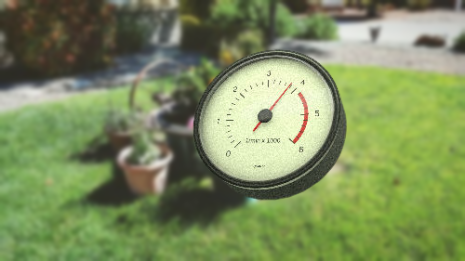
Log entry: 3800rpm
